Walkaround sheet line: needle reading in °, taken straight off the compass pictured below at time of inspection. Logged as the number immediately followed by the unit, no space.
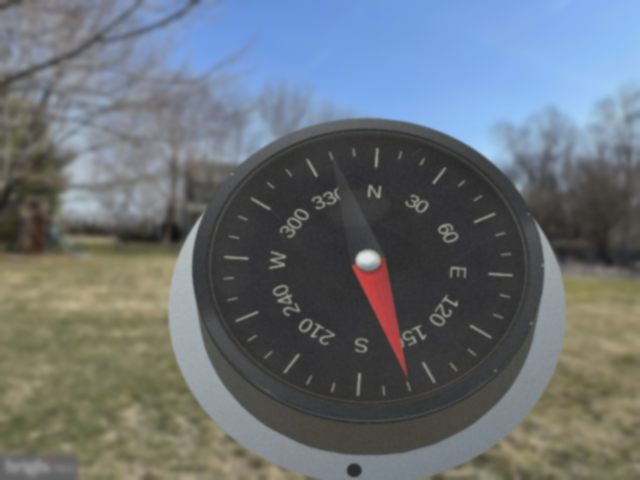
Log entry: 160°
